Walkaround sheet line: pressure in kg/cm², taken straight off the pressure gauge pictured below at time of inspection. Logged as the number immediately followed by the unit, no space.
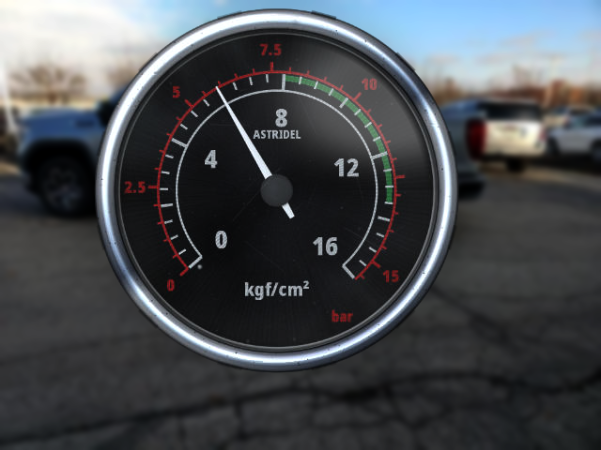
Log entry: 6kg/cm²
